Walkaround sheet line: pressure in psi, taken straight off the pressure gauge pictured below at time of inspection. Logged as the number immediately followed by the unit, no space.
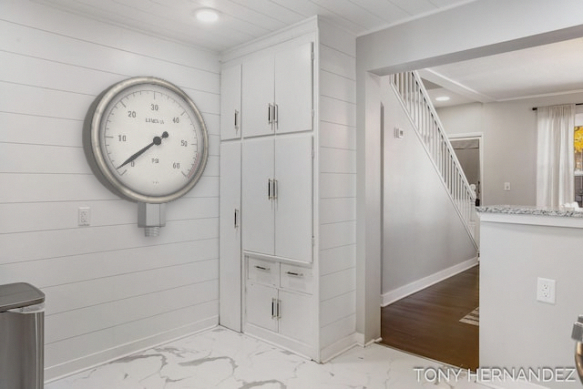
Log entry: 2psi
